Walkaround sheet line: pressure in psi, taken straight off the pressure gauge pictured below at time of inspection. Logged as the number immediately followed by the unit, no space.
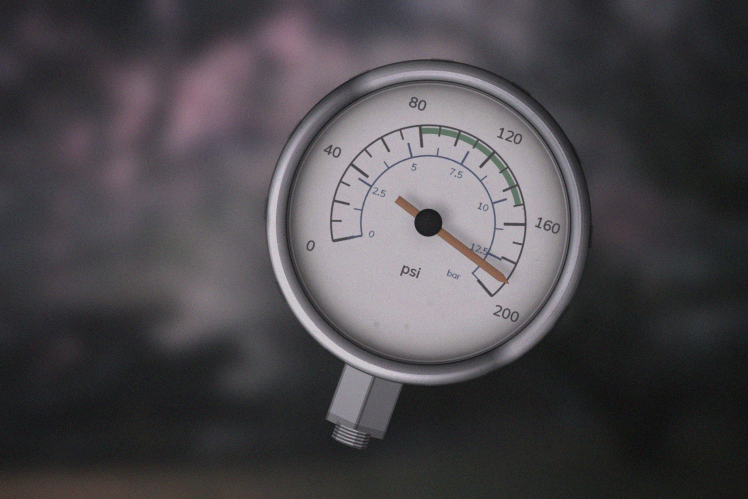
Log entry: 190psi
